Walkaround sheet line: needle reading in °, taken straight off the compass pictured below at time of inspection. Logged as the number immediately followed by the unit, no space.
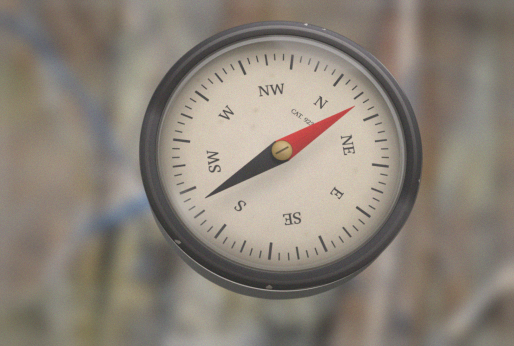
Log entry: 20°
